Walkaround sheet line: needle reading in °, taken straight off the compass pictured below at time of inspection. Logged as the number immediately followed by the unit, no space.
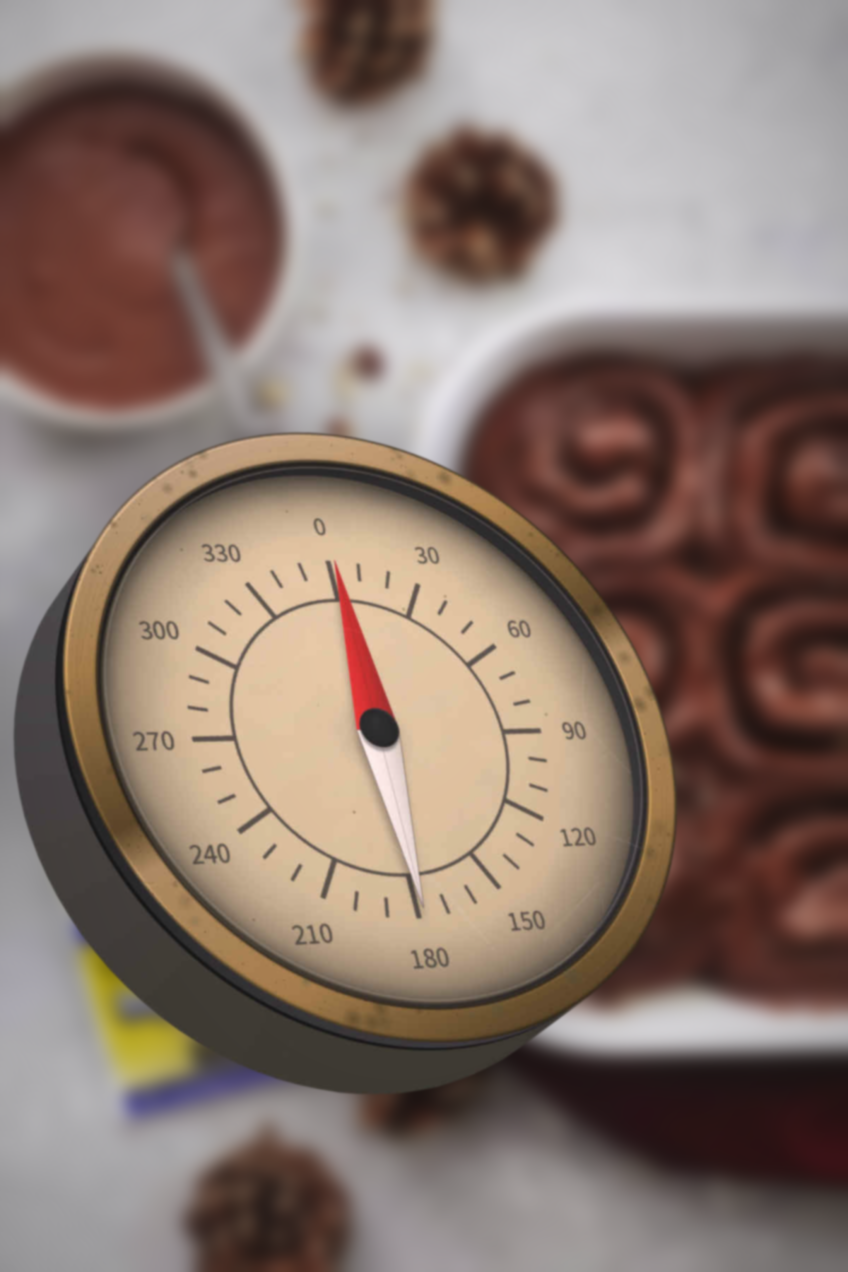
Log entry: 0°
